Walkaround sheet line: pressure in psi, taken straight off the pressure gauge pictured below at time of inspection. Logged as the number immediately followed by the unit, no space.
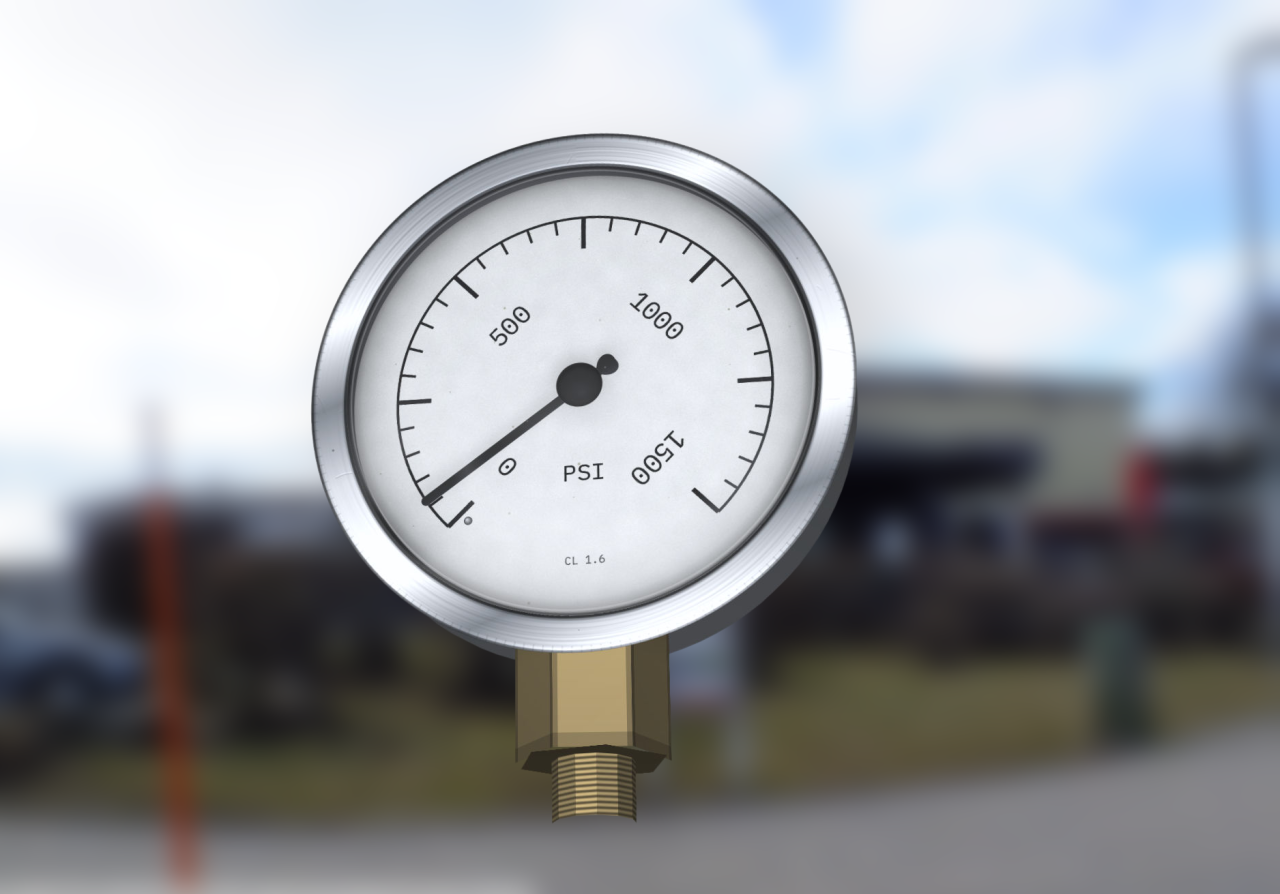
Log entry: 50psi
